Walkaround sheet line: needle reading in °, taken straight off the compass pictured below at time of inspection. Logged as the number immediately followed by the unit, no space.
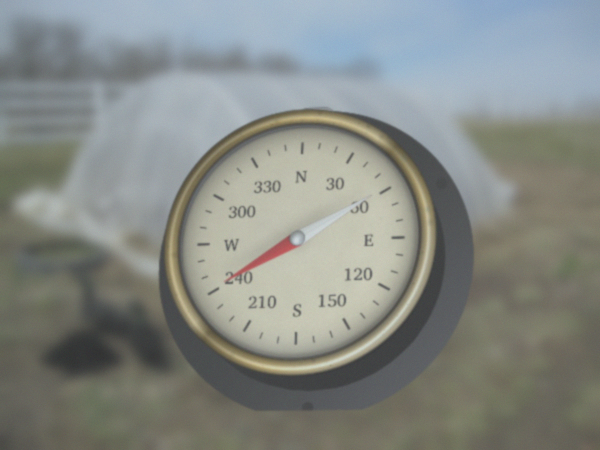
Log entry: 240°
